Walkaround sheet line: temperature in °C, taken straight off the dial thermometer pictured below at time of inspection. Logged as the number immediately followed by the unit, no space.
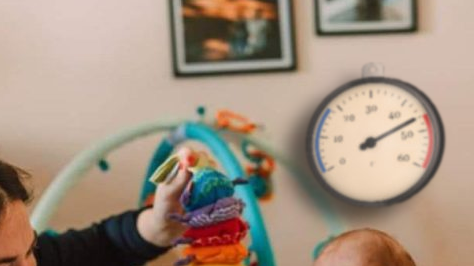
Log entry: 46°C
